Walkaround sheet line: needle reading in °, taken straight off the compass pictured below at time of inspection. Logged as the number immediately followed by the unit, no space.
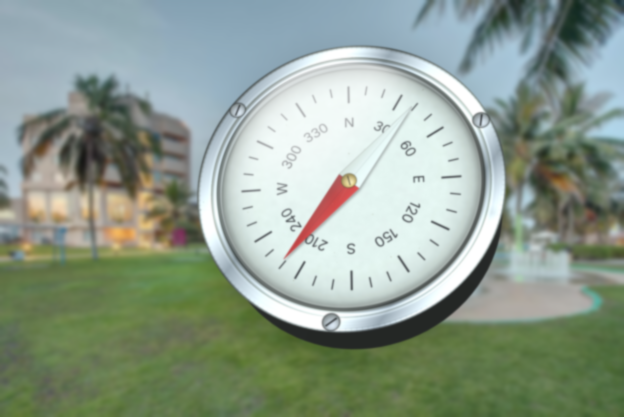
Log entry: 220°
